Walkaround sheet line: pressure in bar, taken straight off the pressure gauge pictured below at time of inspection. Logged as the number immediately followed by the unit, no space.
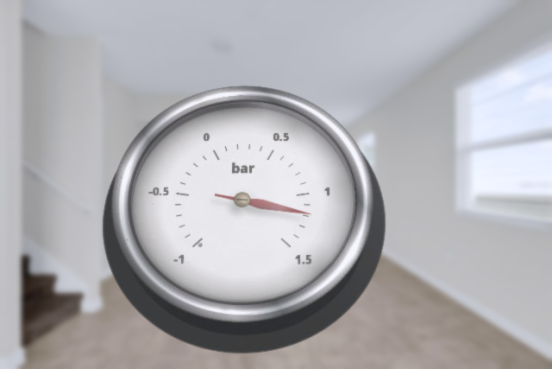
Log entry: 1.2bar
